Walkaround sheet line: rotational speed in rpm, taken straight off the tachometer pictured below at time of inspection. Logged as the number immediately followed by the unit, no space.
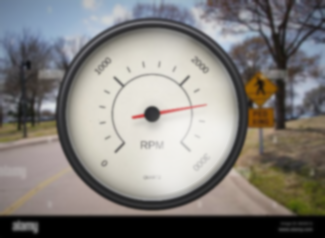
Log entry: 2400rpm
